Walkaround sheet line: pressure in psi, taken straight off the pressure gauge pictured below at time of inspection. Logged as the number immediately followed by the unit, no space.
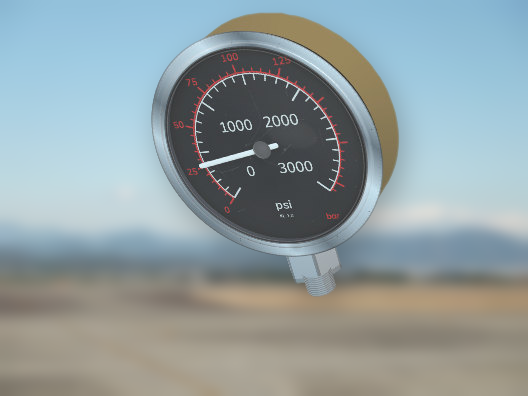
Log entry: 400psi
